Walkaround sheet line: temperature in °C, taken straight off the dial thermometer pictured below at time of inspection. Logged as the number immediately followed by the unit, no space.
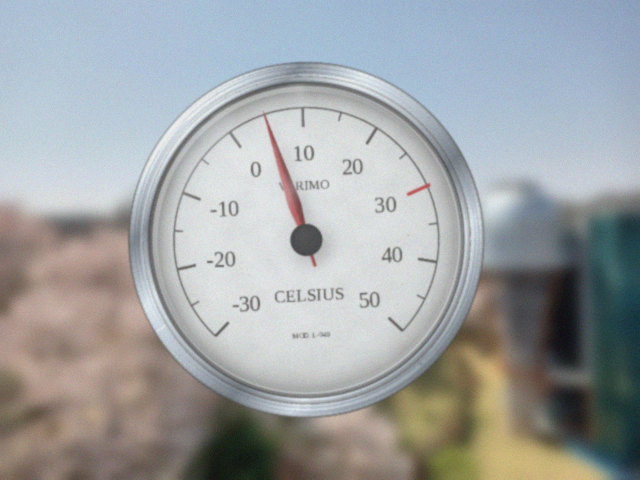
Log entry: 5°C
